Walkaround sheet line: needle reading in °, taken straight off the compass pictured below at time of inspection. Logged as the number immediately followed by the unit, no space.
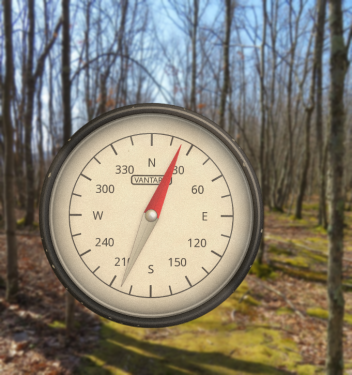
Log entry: 22.5°
